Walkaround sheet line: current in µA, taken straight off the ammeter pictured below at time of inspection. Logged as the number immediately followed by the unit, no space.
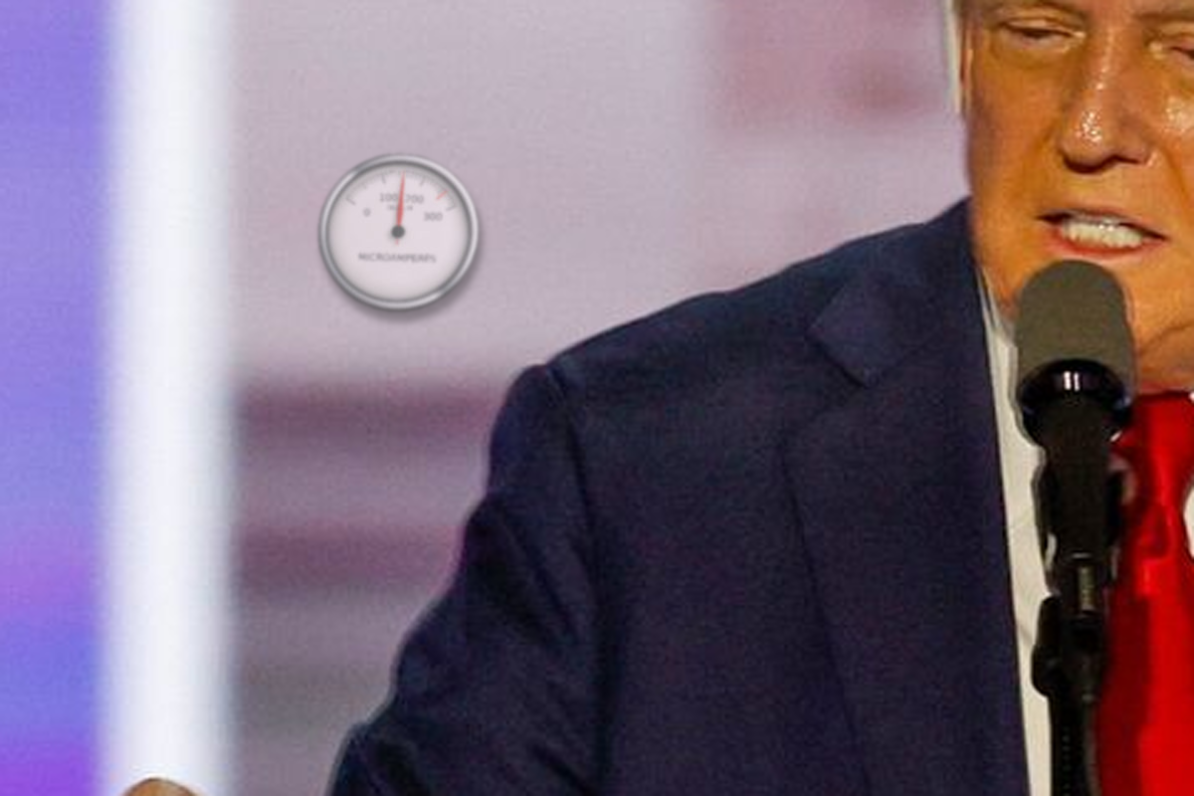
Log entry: 150µA
